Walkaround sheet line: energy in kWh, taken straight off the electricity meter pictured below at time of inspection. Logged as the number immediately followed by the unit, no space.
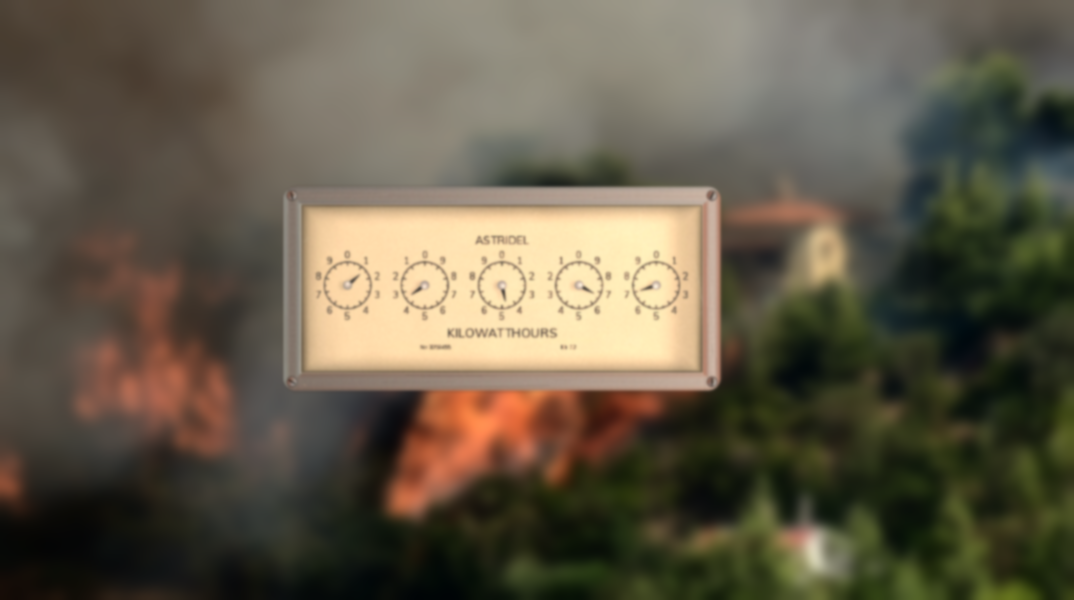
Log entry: 13467kWh
